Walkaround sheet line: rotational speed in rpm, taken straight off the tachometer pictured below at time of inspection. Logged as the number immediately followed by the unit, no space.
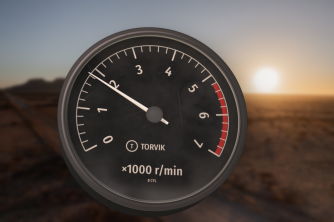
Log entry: 1800rpm
